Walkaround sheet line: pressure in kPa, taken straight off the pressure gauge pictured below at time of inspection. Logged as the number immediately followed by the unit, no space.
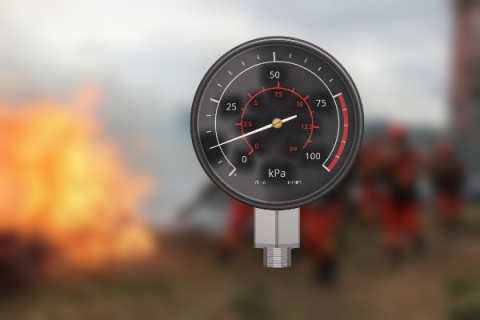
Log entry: 10kPa
